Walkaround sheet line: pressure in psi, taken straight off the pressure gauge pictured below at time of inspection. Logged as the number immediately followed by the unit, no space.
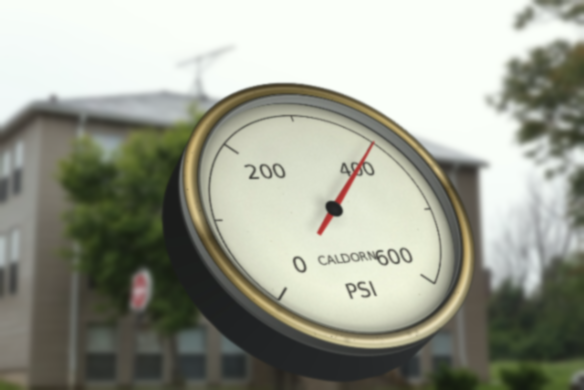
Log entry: 400psi
